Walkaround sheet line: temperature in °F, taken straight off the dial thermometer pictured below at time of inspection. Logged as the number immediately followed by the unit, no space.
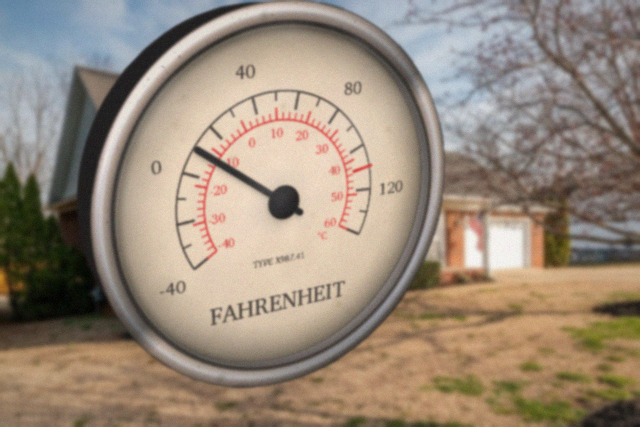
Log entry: 10°F
